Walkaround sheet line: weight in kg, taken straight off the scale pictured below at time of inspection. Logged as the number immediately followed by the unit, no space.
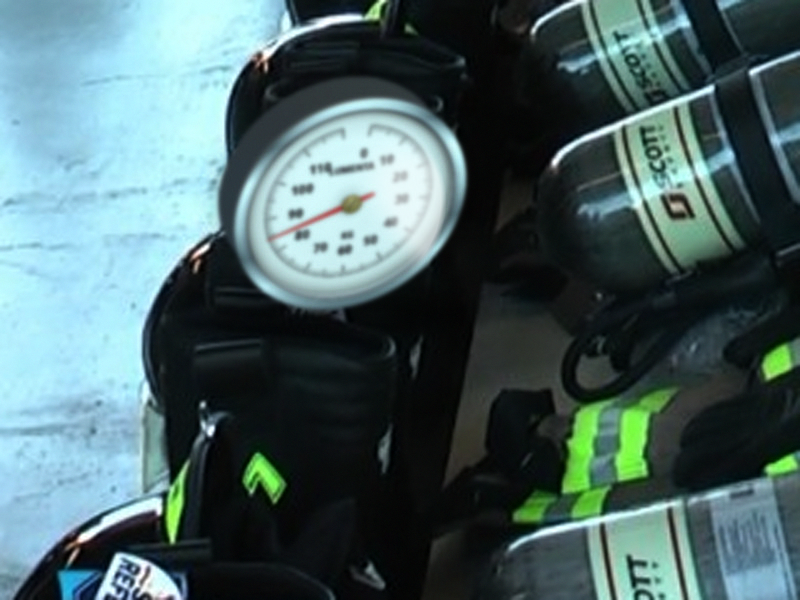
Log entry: 85kg
